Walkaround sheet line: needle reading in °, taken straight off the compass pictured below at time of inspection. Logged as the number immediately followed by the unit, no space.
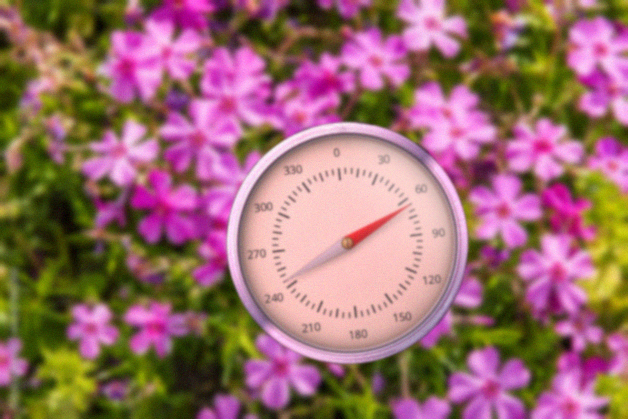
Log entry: 65°
